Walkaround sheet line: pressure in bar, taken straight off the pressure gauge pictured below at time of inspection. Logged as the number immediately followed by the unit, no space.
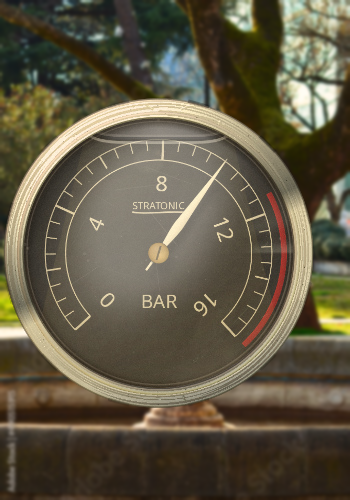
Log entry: 10bar
